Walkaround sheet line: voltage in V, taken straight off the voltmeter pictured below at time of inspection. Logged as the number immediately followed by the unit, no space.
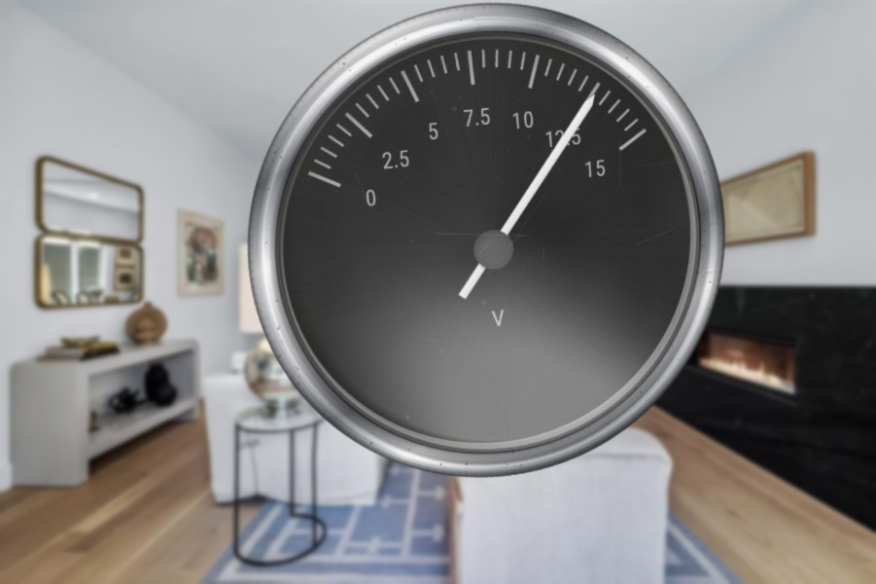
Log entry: 12.5V
